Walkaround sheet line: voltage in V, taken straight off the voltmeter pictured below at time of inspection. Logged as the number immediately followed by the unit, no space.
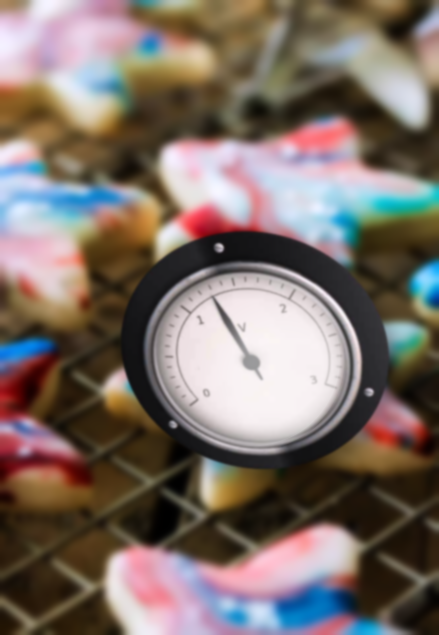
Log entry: 1.3V
